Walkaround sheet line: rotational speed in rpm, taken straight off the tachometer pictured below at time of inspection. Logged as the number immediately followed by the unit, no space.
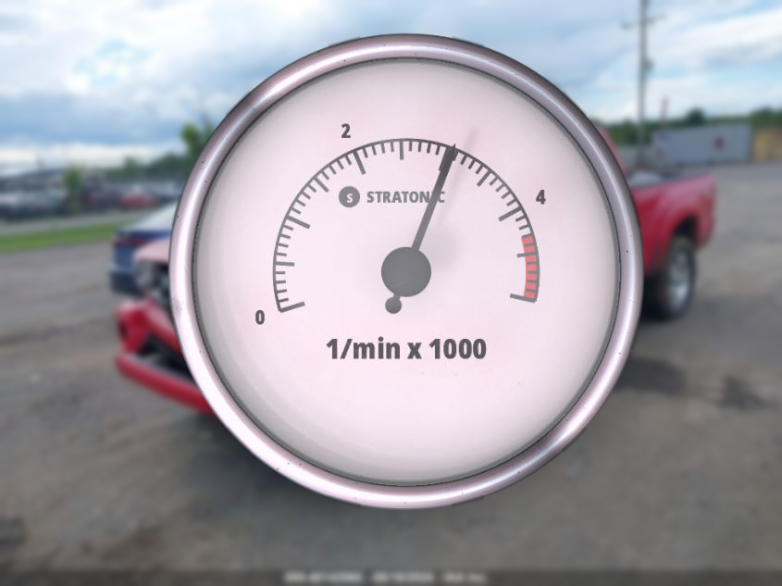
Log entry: 3050rpm
